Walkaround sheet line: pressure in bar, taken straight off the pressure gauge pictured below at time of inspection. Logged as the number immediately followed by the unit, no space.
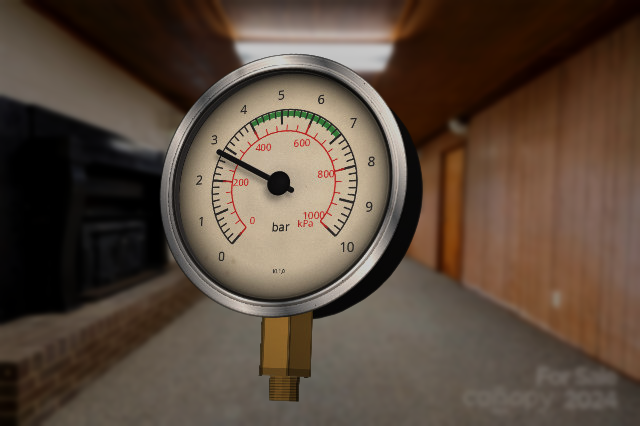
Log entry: 2.8bar
